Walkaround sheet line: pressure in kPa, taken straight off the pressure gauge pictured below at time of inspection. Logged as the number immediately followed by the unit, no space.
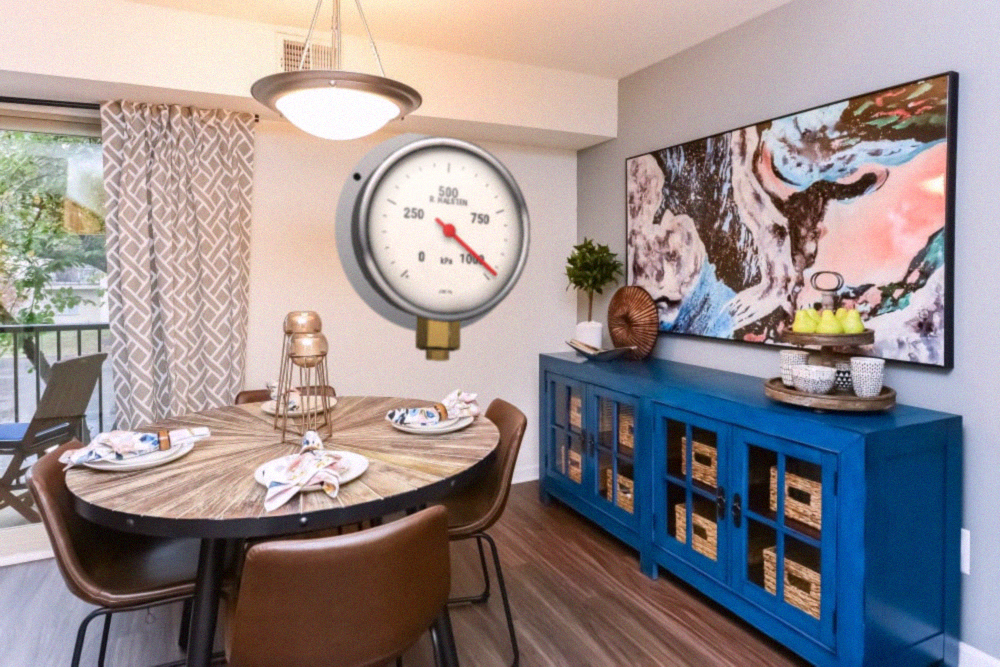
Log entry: 975kPa
